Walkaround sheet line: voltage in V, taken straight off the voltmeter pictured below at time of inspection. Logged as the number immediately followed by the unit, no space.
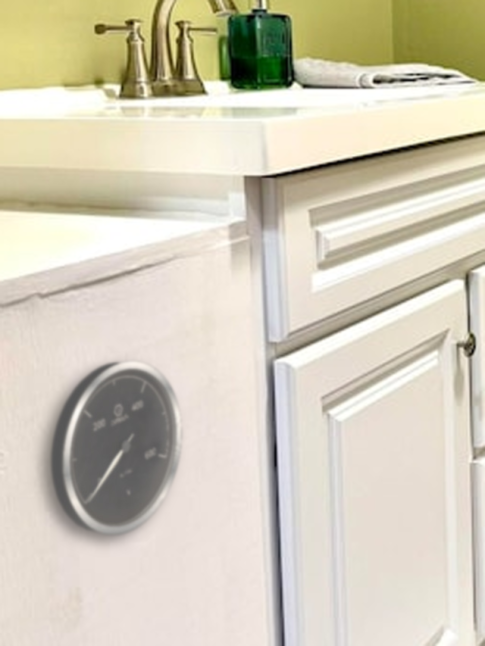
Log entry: 0V
